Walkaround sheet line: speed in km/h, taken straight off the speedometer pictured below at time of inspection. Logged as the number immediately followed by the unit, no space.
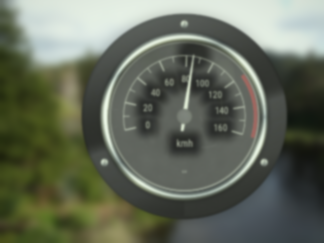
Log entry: 85km/h
